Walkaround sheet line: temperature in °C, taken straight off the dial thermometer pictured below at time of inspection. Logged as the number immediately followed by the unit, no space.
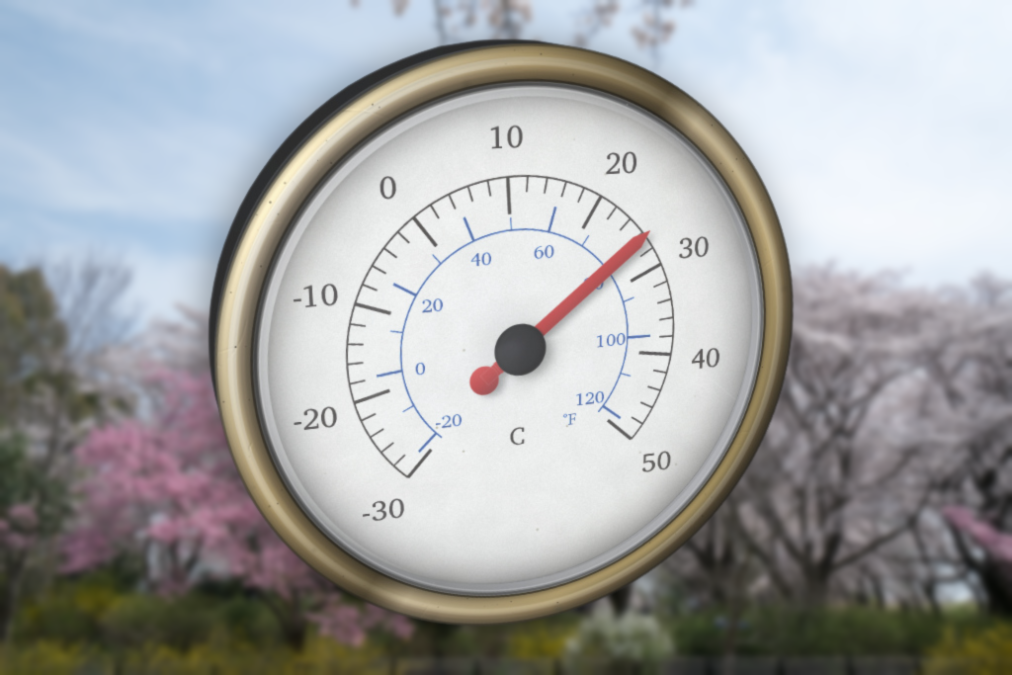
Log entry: 26°C
